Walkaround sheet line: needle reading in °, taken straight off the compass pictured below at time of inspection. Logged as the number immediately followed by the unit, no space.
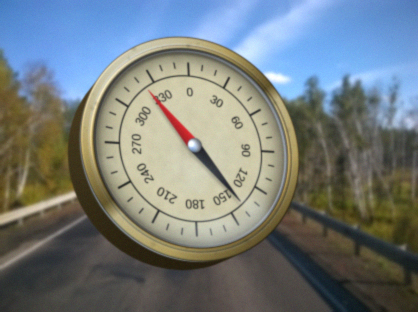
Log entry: 320°
